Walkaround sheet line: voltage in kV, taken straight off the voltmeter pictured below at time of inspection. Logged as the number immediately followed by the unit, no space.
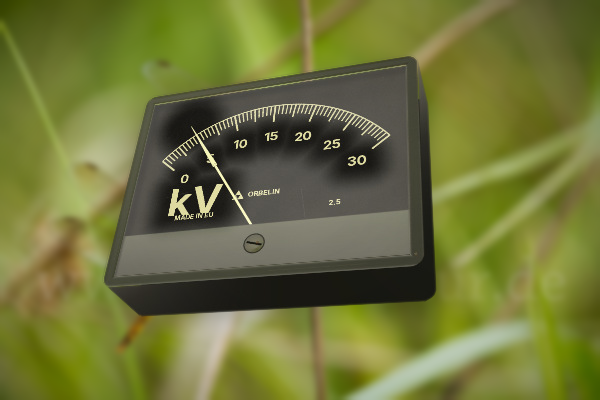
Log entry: 5kV
